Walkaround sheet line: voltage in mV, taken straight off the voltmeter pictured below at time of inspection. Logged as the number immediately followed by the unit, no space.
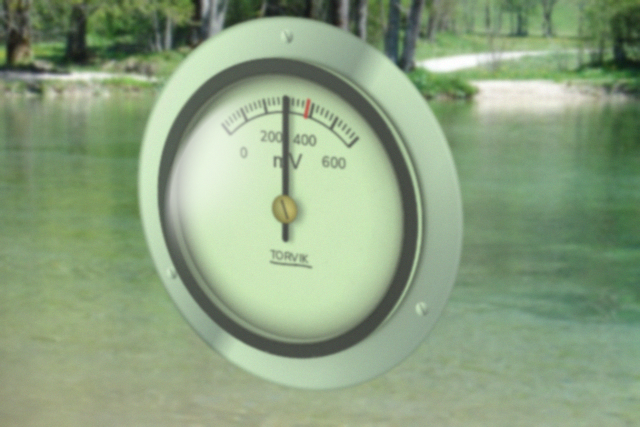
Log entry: 300mV
